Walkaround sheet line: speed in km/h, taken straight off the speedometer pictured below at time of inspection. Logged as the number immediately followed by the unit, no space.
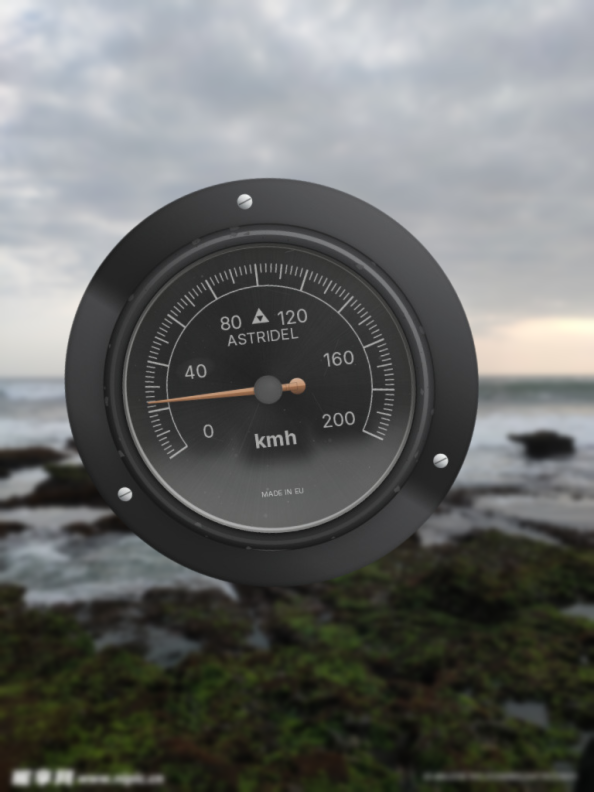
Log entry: 24km/h
